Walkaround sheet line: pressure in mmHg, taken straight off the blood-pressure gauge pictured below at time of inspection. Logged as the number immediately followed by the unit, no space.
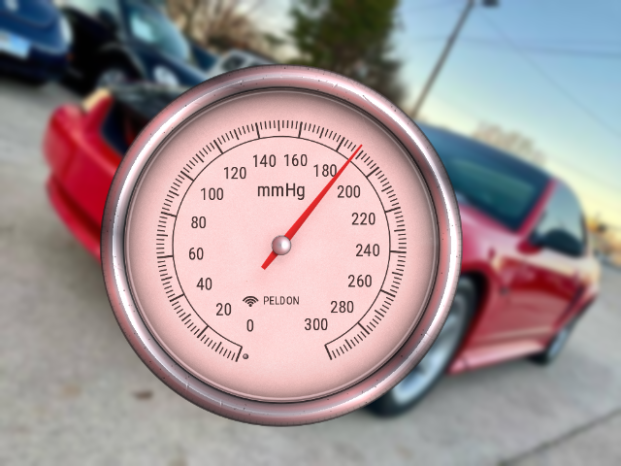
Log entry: 188mmHg
